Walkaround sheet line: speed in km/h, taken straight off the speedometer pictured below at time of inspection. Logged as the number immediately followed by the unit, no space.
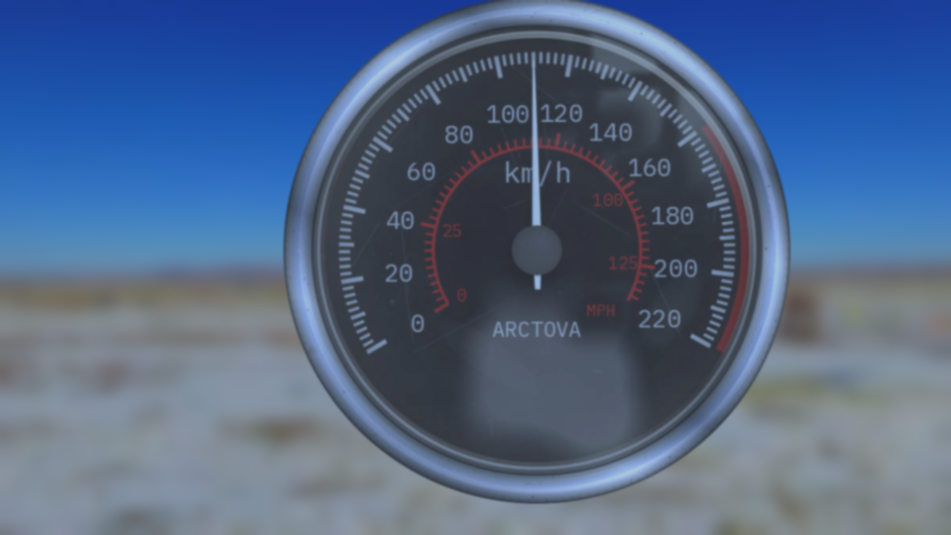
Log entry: 110km/h
